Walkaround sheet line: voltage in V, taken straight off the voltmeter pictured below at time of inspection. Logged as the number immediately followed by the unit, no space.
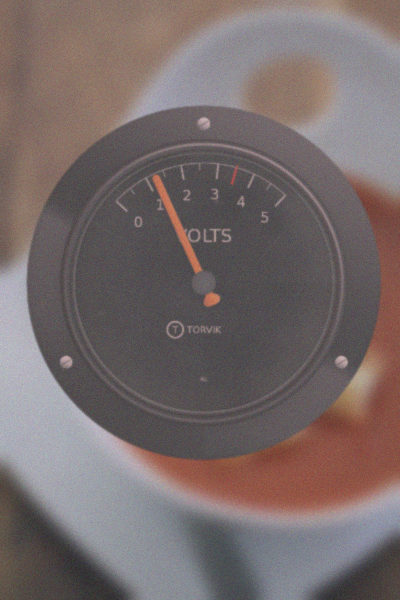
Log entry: 1.25V
